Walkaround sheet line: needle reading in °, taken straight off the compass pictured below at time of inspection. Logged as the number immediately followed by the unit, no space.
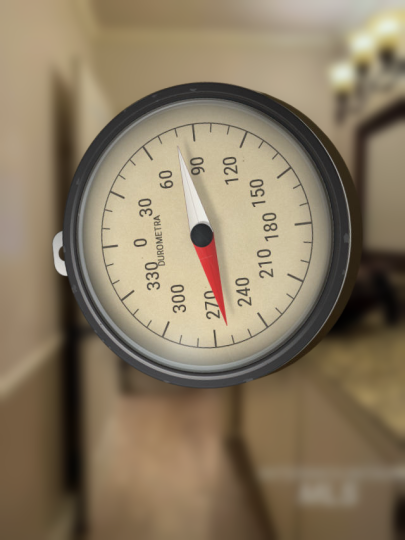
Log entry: 260°
